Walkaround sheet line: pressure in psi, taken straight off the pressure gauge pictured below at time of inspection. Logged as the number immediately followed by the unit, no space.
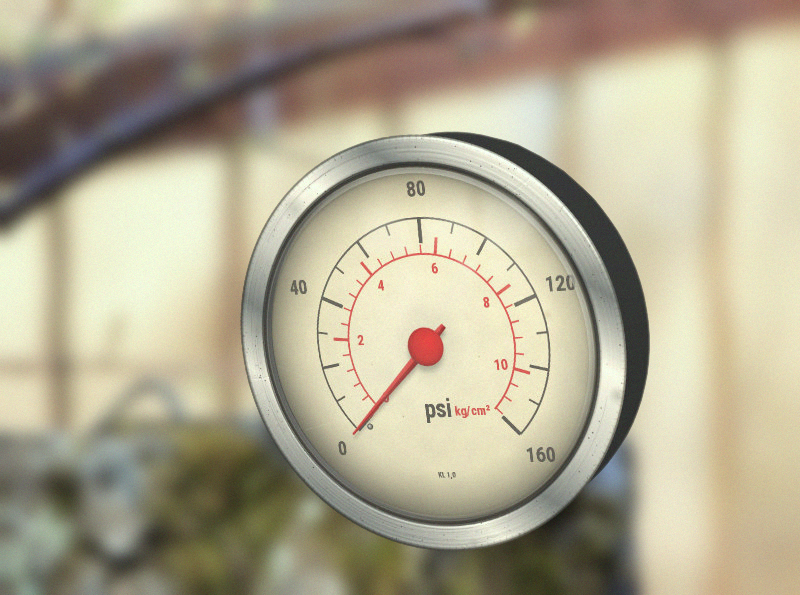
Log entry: 0psi
